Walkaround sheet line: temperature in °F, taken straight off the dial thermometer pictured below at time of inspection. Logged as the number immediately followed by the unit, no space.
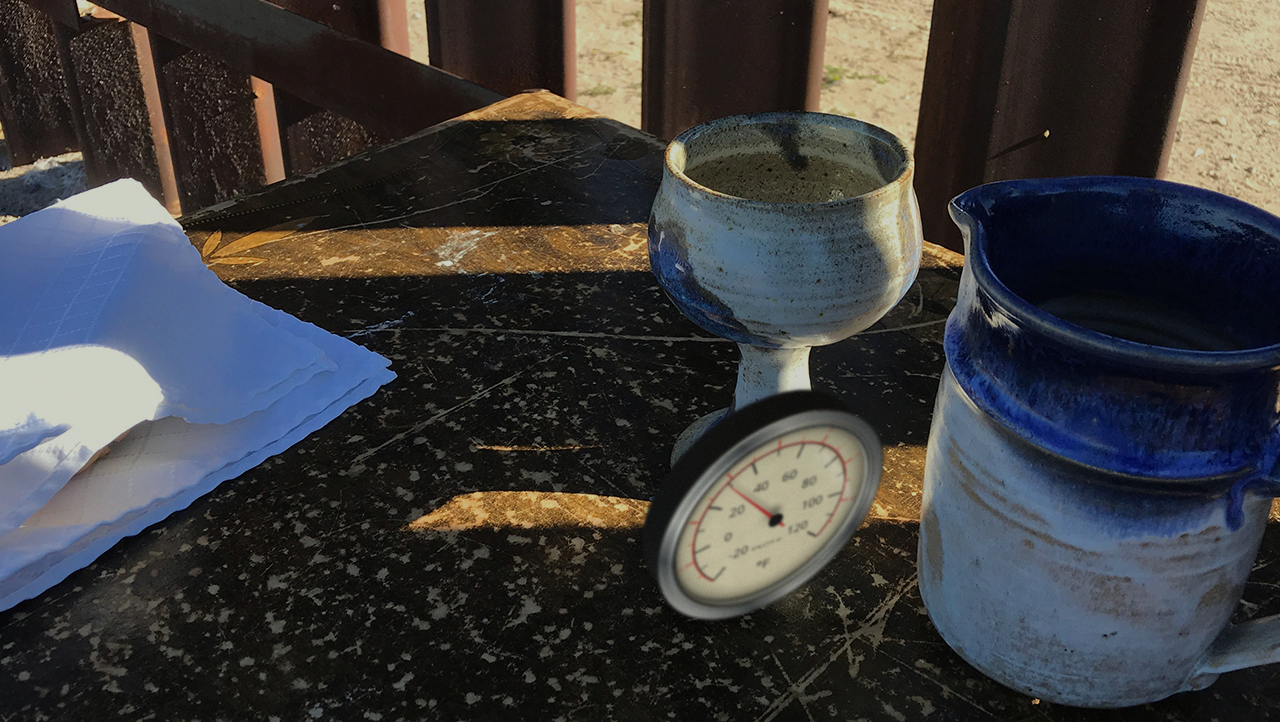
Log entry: 30°F
